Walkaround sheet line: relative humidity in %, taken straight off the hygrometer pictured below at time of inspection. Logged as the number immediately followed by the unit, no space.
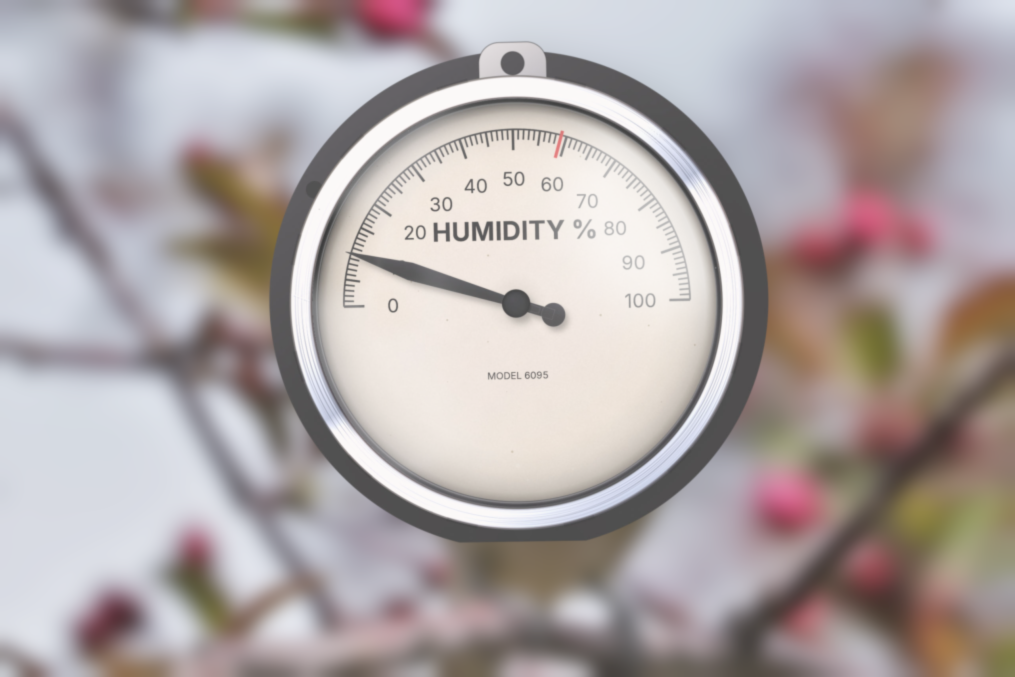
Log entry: 10%
